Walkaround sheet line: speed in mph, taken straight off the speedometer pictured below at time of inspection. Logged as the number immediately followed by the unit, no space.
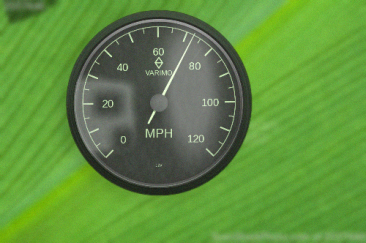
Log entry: 72.5mph
